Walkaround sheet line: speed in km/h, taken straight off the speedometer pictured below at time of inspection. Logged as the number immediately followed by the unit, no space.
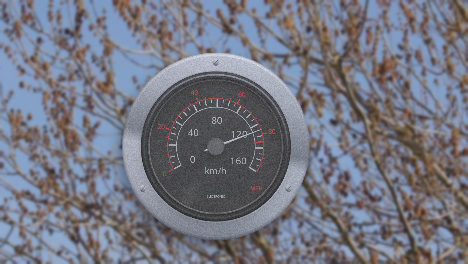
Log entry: 125km/h
